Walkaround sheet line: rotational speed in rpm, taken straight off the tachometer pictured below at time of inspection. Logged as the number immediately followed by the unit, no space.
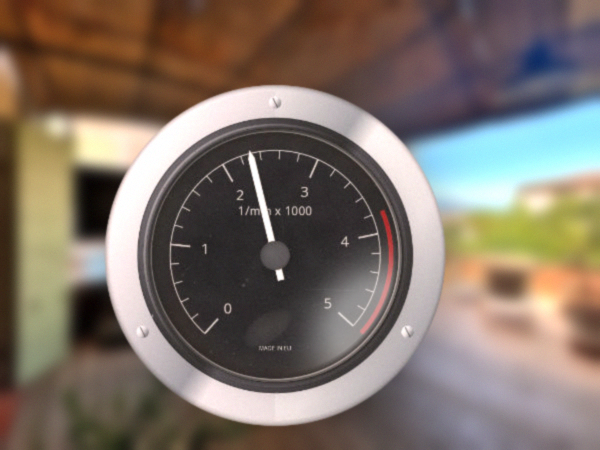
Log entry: 2300rpm
